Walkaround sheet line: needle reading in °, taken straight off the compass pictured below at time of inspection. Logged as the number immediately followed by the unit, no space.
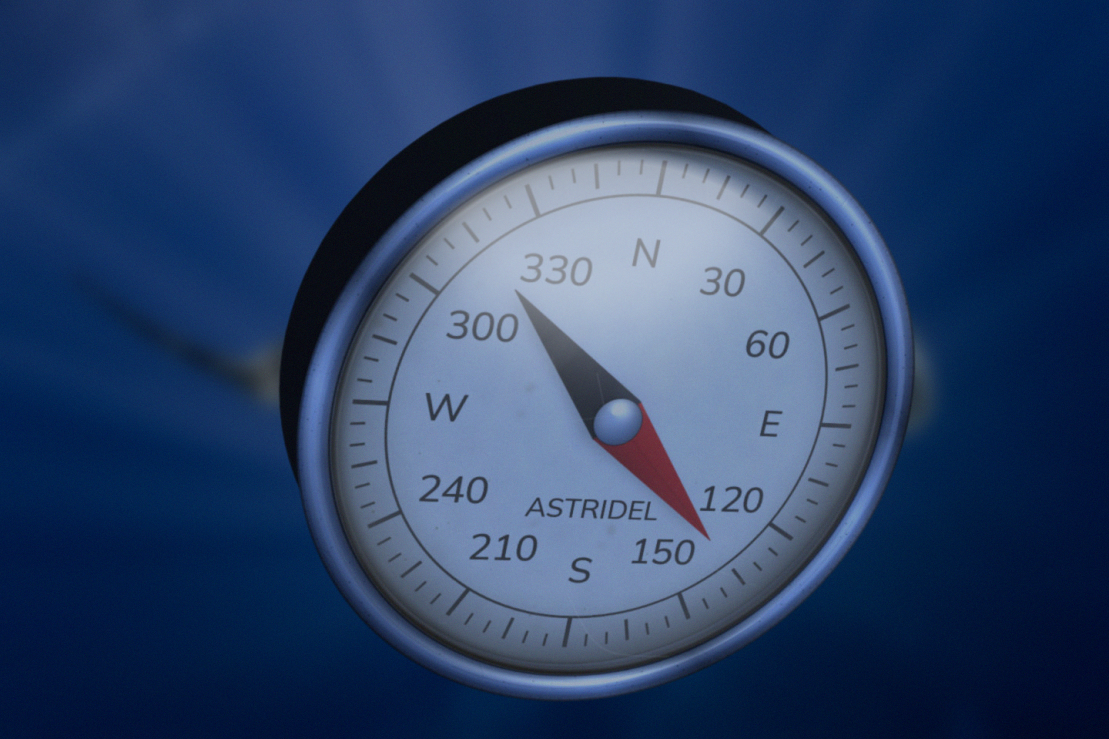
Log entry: 135°
